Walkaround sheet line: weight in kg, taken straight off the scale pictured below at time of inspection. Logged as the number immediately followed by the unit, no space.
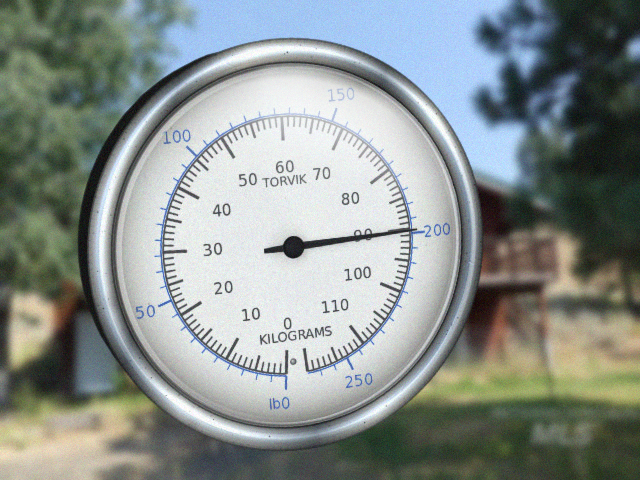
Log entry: 90kg
